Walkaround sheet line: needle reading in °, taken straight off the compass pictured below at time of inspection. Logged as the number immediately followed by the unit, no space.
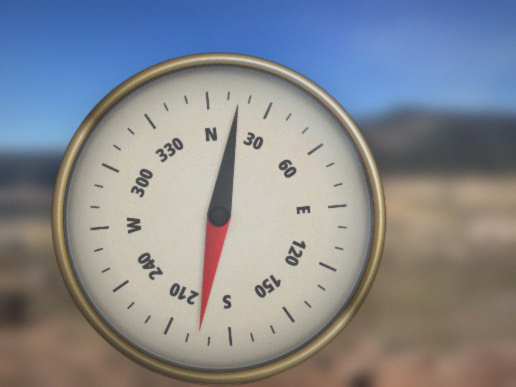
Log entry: 195°
